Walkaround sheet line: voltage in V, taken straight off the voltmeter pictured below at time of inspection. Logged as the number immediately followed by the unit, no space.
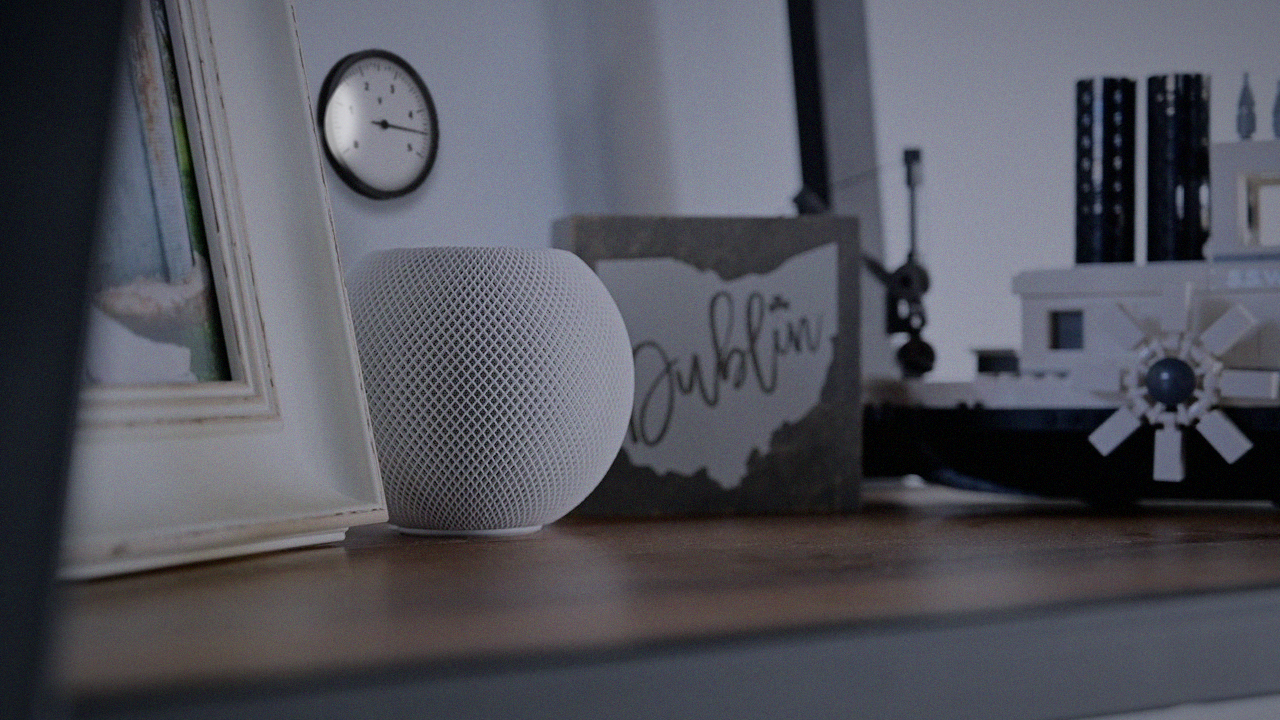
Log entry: 4.5V
